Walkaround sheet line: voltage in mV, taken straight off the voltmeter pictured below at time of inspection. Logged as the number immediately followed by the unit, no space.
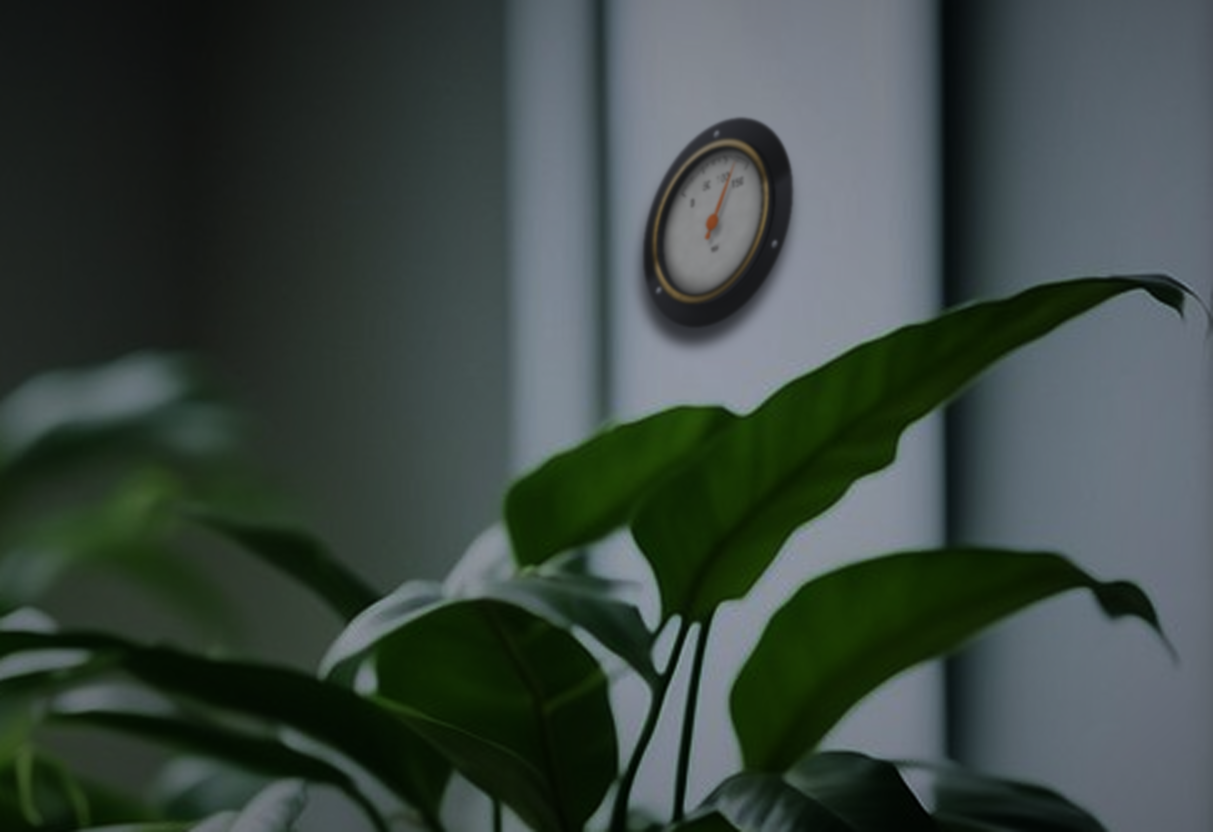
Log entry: 125mV
